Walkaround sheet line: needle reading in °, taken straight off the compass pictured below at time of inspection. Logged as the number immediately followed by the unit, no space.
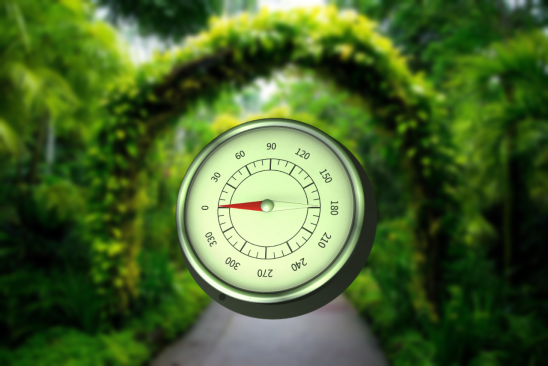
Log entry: 0°
